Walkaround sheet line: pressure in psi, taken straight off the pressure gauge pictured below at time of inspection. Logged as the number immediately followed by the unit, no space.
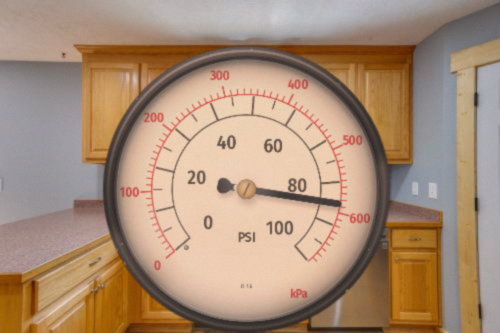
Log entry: 85psi
